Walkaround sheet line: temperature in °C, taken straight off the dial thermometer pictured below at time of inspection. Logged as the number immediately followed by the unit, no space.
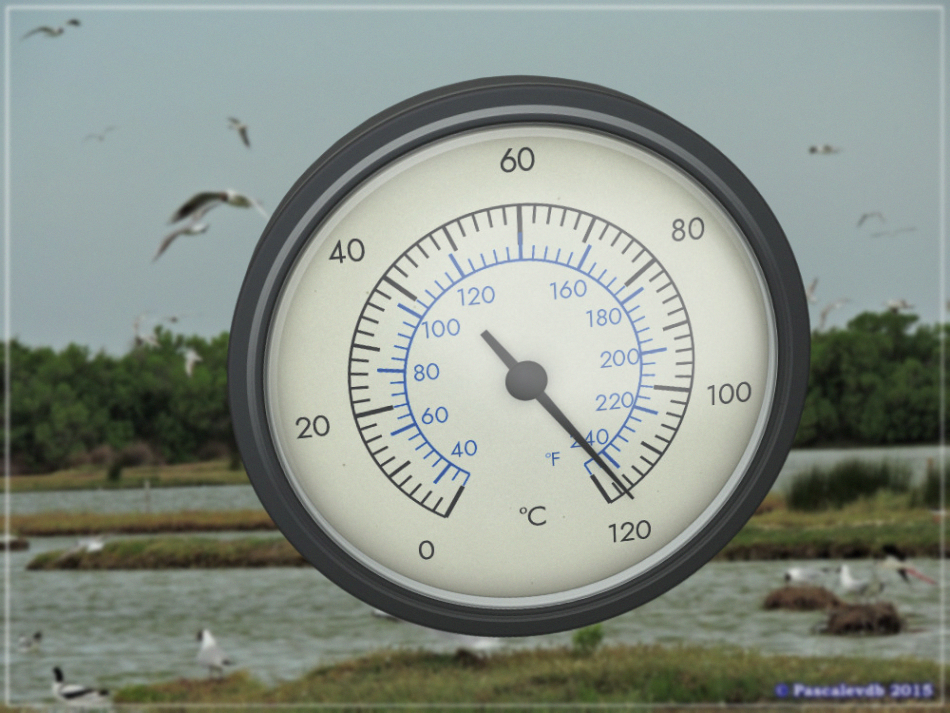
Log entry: 117°C
